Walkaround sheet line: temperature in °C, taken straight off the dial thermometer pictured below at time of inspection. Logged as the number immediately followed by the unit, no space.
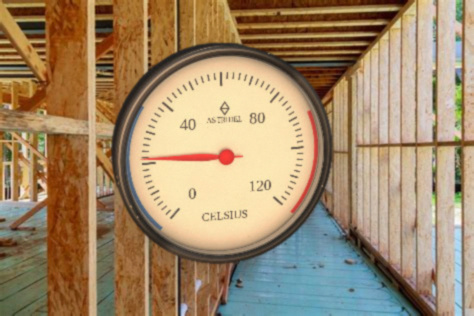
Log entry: 22°C
